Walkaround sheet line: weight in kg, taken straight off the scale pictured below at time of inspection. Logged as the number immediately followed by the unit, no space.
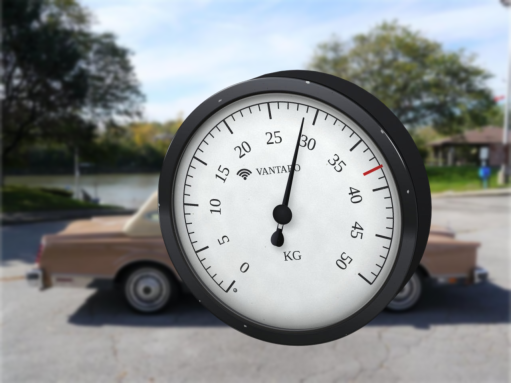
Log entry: 29kg
